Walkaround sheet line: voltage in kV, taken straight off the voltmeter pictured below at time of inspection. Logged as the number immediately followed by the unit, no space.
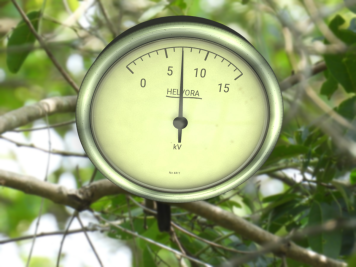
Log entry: 7kV
